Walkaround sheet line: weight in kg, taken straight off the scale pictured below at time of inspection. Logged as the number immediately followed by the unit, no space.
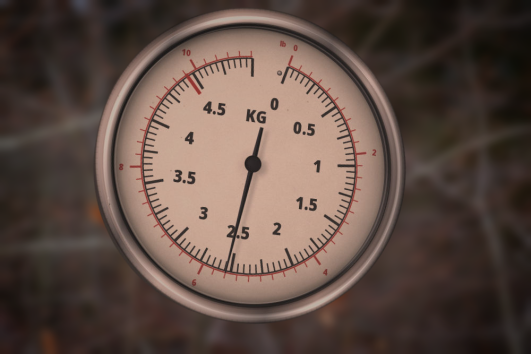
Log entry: 2.55kg
